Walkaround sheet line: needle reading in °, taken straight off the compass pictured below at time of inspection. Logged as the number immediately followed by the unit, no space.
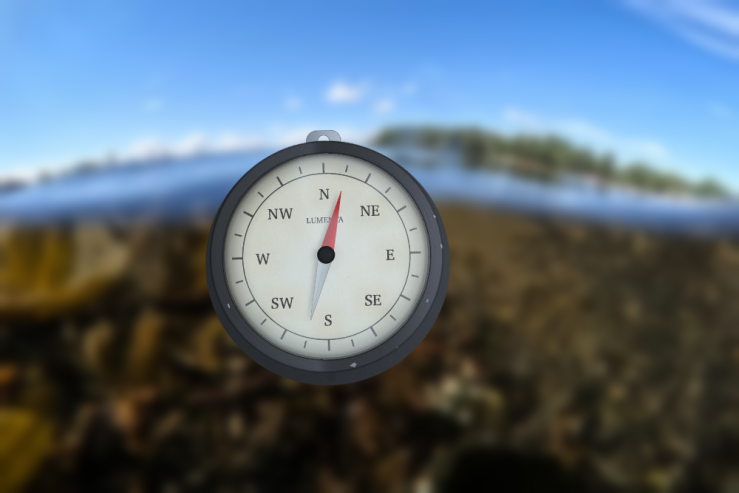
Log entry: 15°
